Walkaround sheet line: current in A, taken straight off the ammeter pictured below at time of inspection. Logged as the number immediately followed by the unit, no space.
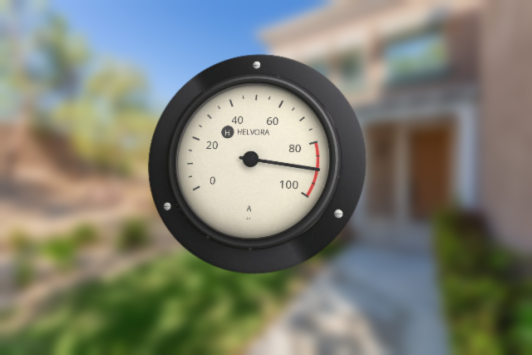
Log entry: 90A
